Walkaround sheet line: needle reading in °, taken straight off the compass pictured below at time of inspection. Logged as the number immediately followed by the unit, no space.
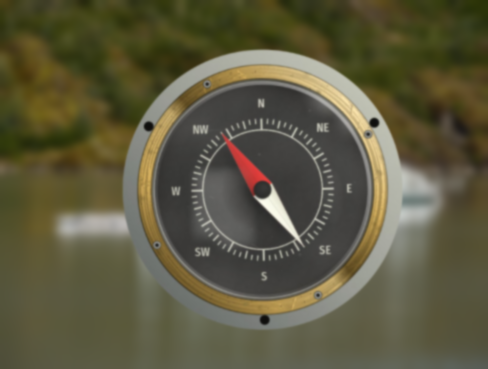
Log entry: 325°
